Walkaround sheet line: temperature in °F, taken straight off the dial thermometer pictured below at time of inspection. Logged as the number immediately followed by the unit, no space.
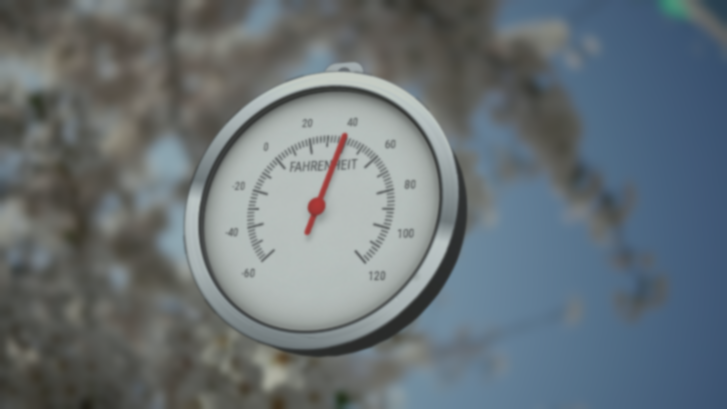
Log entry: 40°F
